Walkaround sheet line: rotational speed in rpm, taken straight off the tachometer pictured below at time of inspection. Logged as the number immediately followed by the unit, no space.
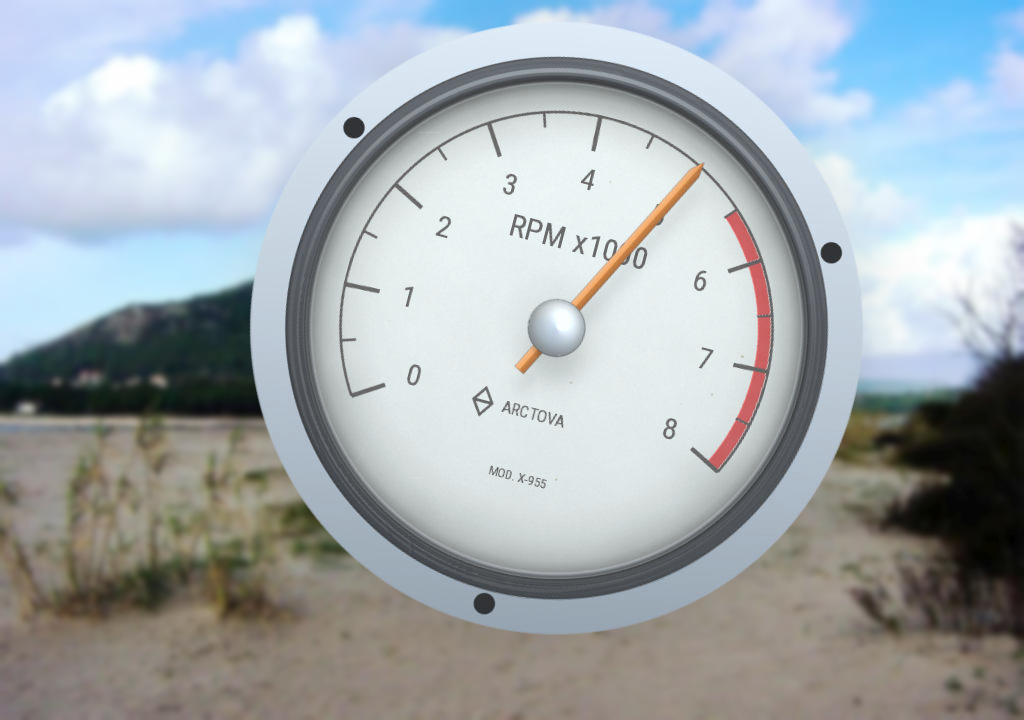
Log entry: 5000rpm
